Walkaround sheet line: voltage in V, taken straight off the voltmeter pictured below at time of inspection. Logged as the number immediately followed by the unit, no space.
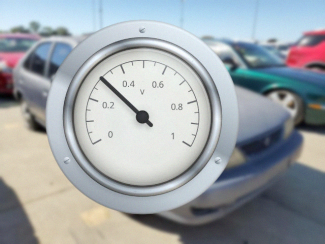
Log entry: 0.3V
